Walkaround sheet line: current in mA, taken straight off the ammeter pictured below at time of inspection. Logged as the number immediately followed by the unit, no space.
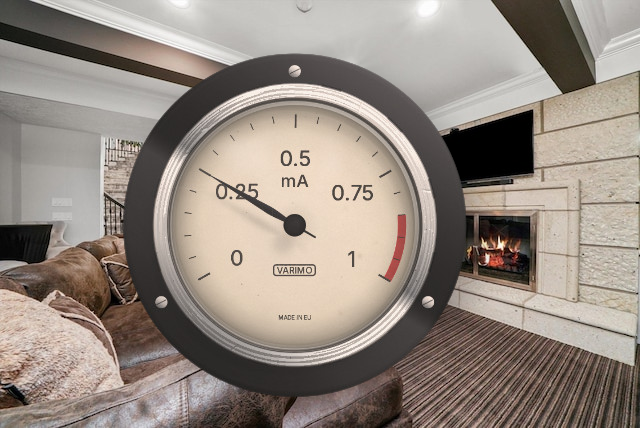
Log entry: 0.25mA
